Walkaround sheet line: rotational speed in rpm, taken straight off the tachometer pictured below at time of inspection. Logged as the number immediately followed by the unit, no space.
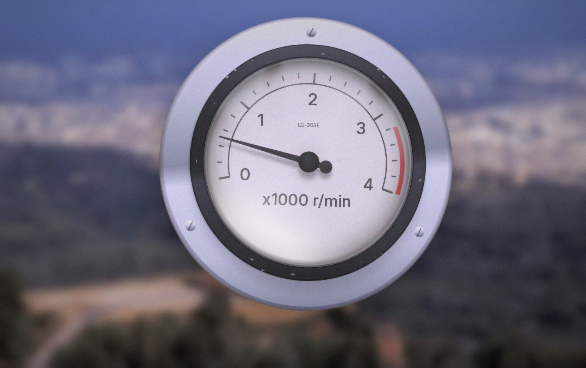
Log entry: 500rpm
